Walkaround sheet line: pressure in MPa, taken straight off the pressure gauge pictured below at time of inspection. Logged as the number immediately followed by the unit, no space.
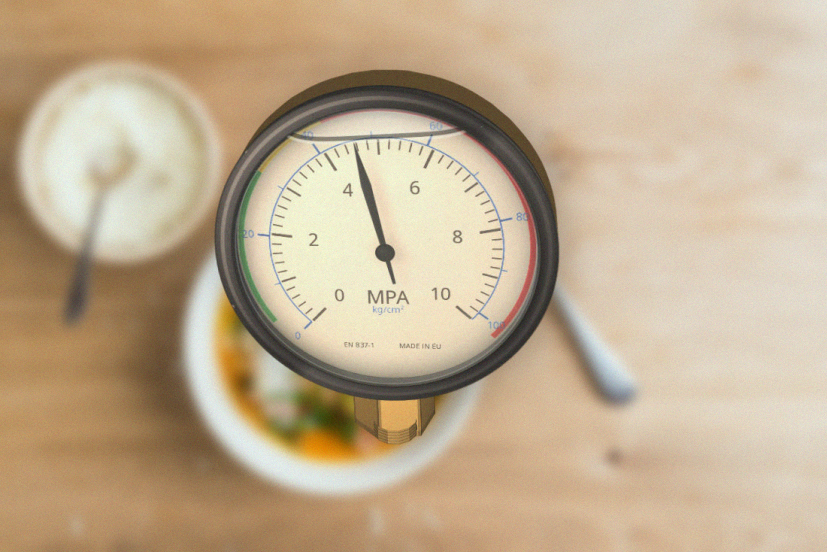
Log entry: 4.6MPa
